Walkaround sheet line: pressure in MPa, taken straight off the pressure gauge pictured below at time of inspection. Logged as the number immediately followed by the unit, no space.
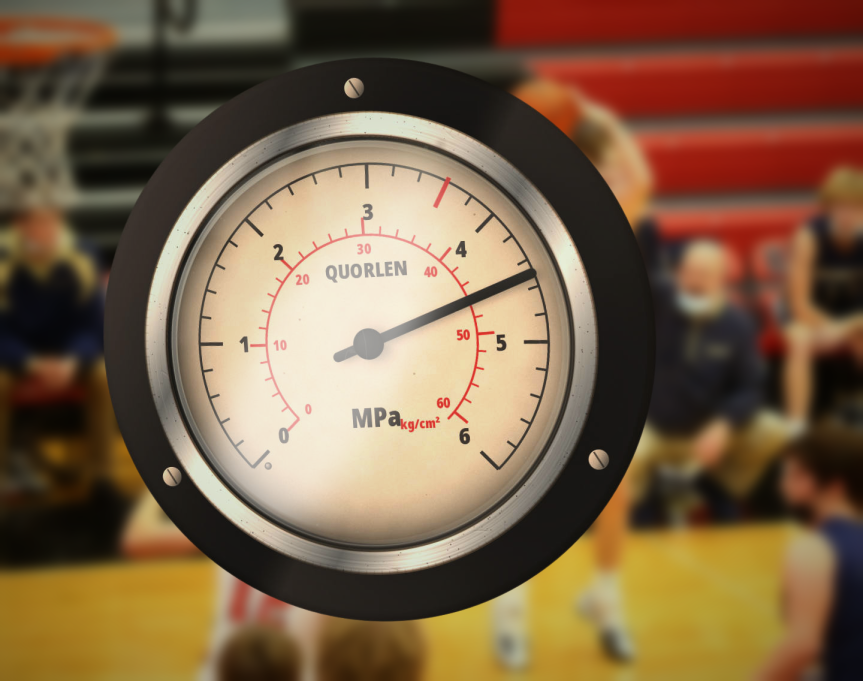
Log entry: 4.5MPa
